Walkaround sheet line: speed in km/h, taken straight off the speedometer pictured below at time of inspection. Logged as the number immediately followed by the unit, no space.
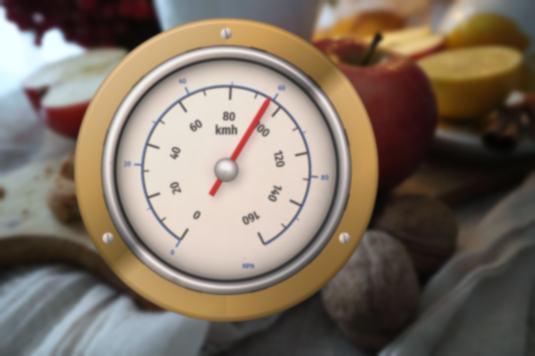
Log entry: 95km/h
